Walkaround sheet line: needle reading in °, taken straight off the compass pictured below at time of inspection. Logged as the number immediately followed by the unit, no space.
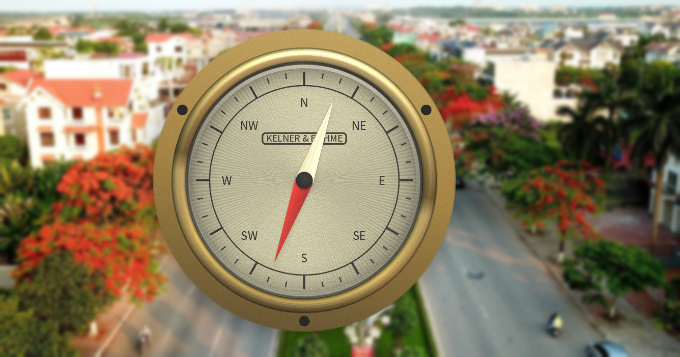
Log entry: 200°
